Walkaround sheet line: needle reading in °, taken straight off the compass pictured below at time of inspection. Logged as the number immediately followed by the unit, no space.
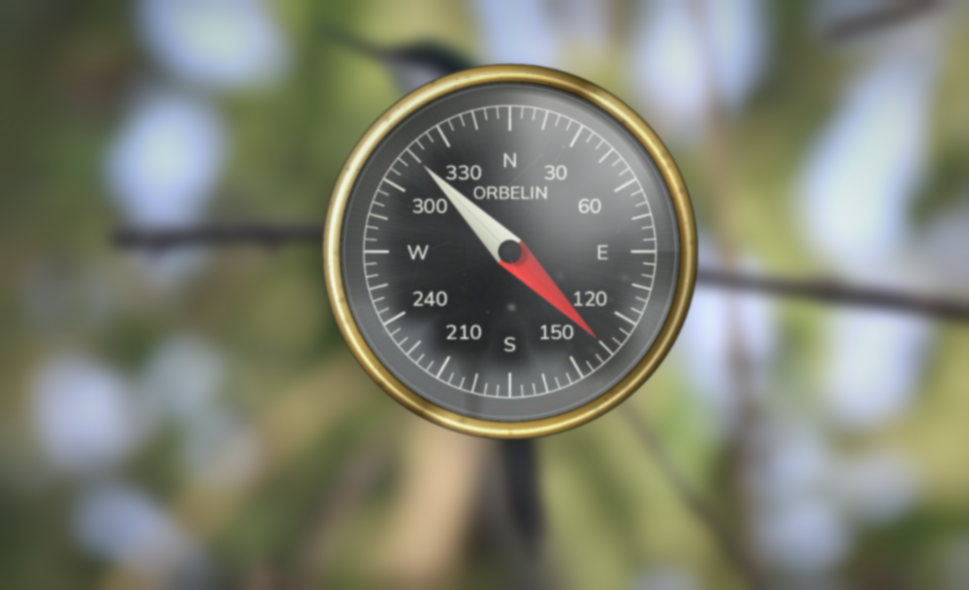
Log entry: 135°
